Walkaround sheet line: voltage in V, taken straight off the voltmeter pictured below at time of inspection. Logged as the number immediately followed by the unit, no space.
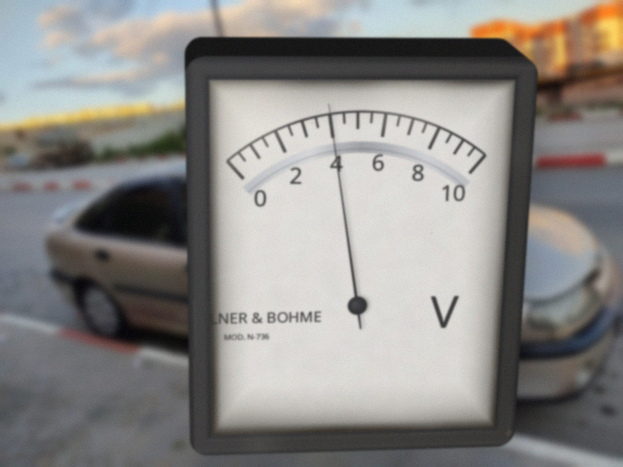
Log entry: 4V
